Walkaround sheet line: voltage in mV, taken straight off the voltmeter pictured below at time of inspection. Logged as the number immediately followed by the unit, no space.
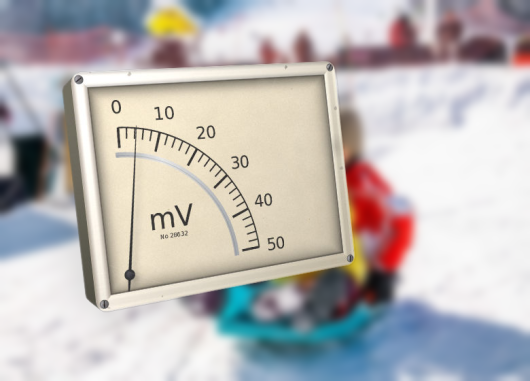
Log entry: 4mV
